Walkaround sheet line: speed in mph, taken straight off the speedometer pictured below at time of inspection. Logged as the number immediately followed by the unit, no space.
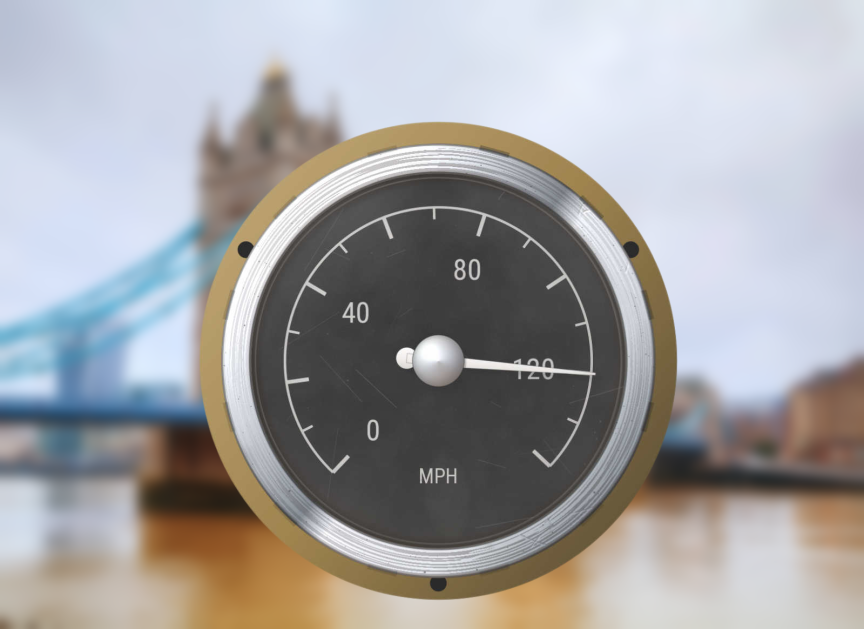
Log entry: 120mph
